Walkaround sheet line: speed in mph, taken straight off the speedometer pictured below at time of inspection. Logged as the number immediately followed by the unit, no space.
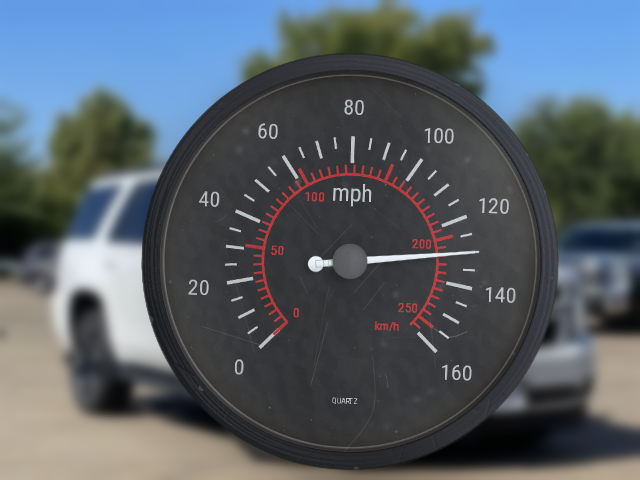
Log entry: 130mph
